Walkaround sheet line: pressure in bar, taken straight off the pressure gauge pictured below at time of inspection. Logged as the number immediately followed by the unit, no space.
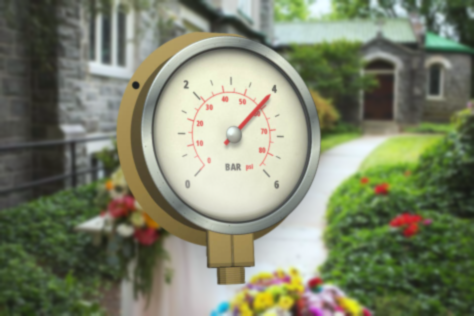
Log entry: 4bar
